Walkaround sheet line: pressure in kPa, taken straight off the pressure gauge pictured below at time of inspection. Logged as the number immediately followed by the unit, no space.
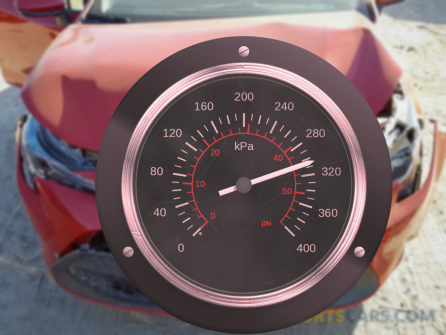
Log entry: 305kPa
